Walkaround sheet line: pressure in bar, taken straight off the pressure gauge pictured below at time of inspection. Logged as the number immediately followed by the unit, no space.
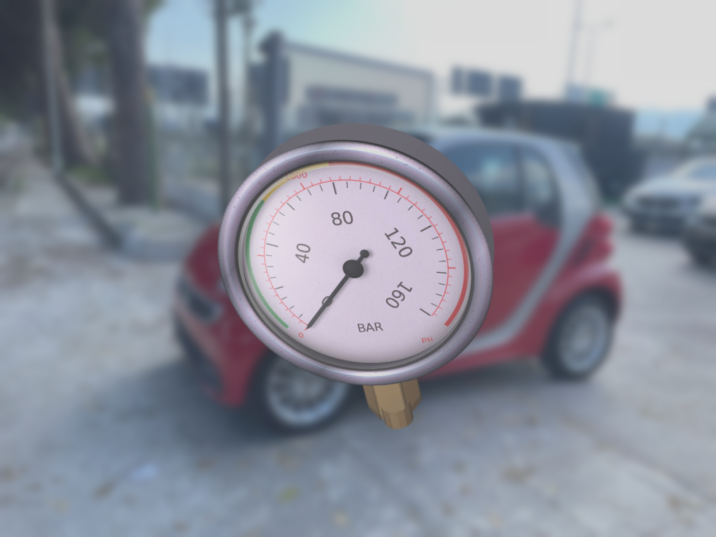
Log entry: 0bar
